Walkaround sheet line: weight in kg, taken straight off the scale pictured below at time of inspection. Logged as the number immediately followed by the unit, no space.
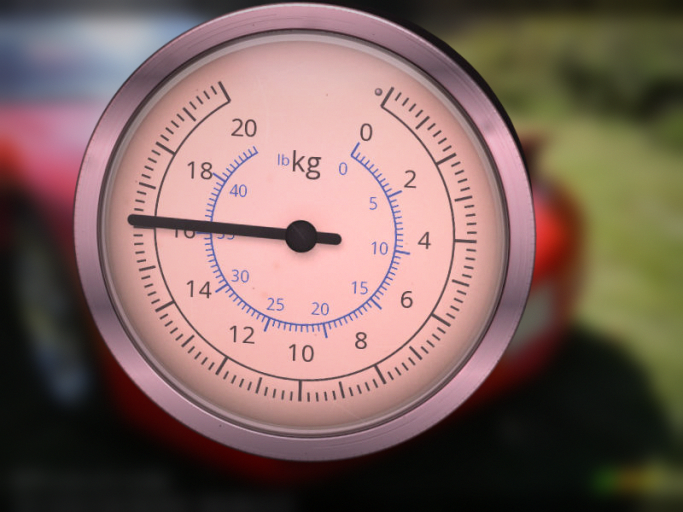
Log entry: 16.2kg
